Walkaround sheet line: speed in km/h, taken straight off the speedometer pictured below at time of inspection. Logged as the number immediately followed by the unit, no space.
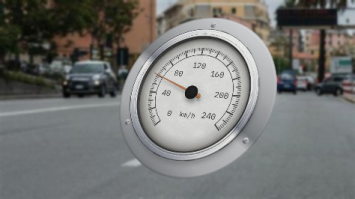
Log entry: 60km/h
